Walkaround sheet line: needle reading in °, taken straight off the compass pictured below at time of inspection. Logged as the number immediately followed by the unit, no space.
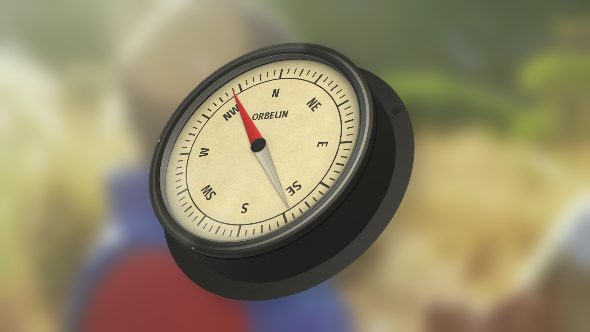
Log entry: 325°
